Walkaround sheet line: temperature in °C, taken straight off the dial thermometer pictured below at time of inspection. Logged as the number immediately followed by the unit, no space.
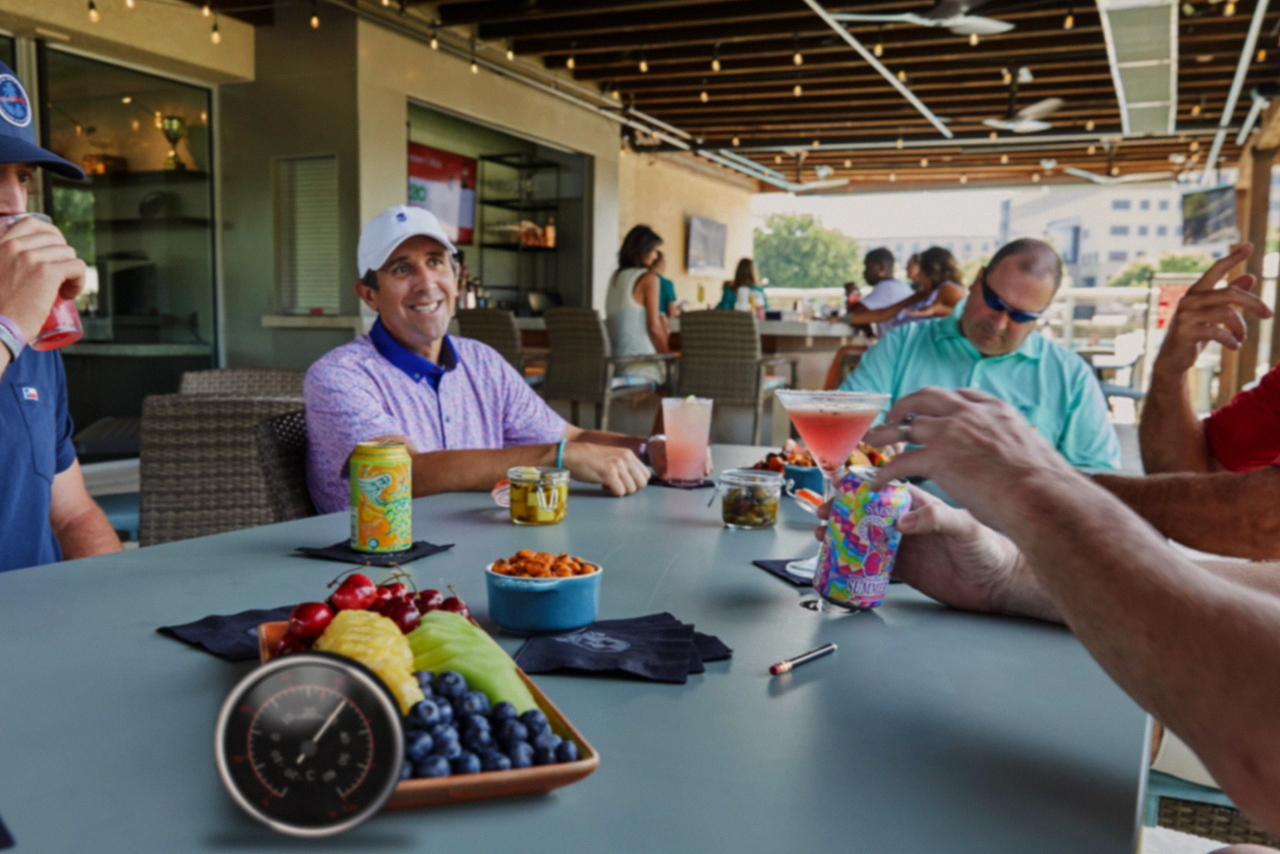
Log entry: 30°C
